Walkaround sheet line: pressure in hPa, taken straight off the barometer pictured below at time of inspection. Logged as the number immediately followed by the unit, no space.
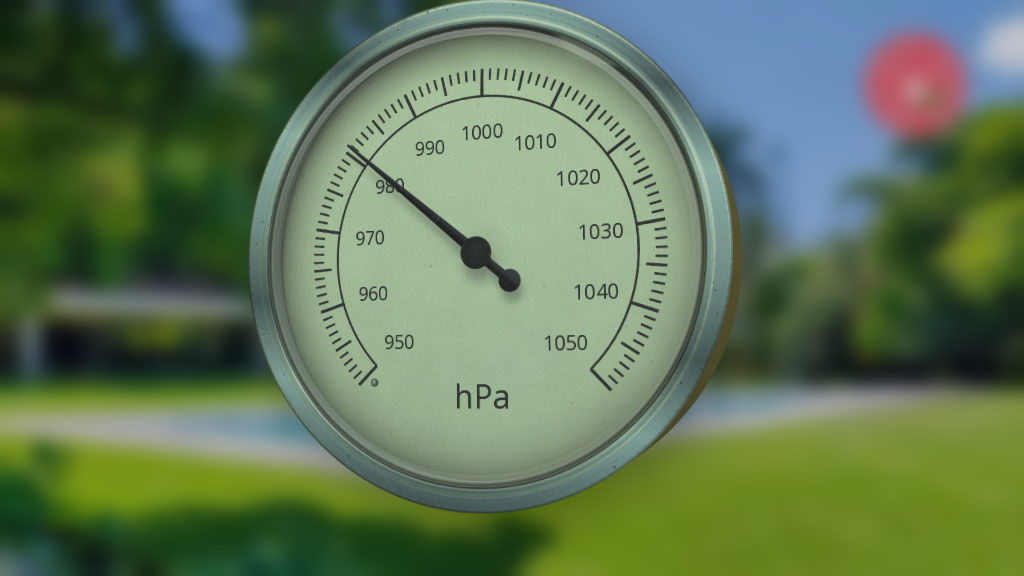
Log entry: 981hPa
